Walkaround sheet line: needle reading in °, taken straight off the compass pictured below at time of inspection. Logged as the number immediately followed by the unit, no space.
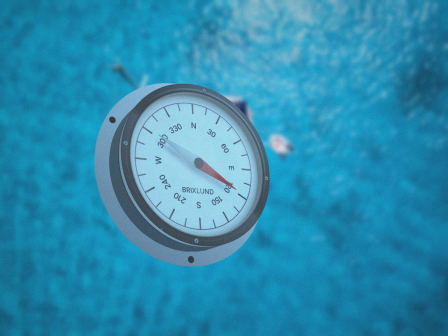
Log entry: 120°
